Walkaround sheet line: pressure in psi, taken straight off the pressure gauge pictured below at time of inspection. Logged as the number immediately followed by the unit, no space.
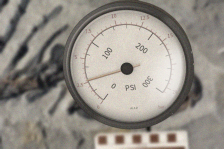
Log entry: 40psi
